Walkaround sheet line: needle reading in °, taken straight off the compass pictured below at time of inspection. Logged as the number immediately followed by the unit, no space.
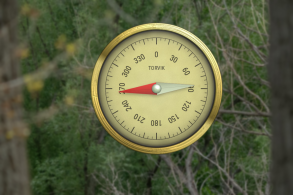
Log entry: 265°
